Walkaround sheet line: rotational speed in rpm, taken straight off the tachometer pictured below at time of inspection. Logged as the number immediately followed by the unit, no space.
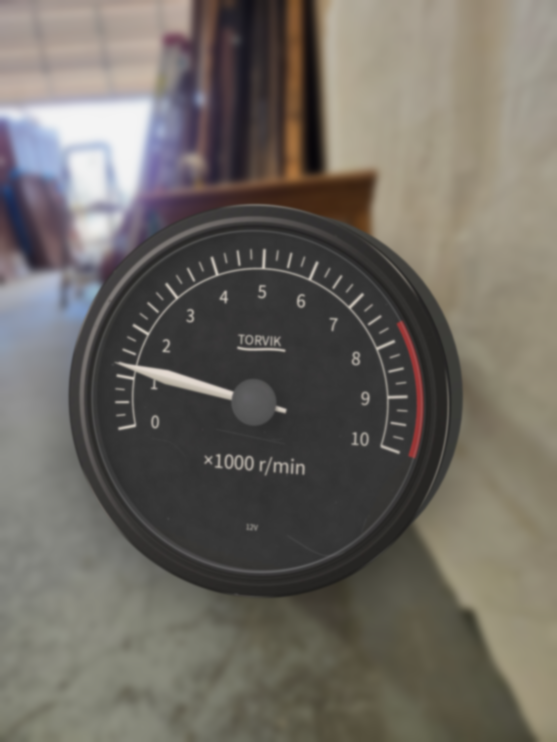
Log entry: 1250rpm
